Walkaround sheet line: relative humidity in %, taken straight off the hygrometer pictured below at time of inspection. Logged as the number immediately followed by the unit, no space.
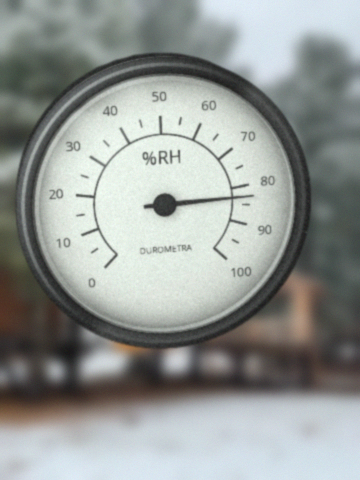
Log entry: 82.5%
